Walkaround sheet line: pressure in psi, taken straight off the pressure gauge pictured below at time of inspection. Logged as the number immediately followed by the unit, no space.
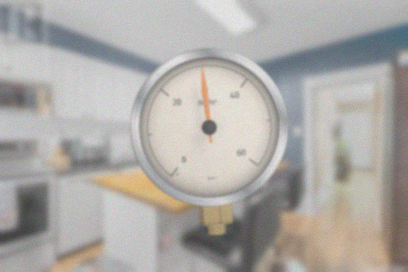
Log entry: 30psi
